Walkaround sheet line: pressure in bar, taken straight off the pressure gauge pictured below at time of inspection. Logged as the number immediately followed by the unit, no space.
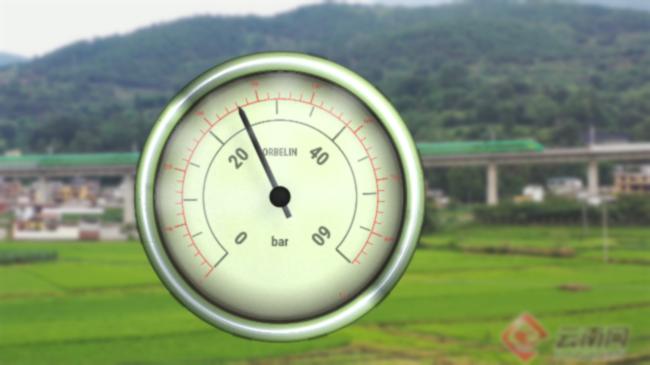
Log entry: 25bar
